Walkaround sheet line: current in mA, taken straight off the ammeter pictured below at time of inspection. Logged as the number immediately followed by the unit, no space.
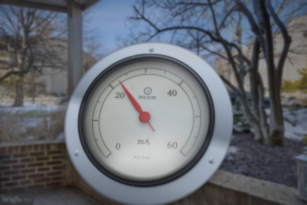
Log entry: 22.5mA
